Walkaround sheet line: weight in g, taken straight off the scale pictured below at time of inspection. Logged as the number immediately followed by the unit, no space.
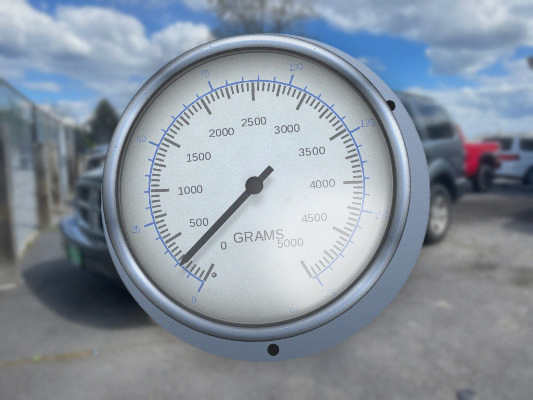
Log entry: 250g
